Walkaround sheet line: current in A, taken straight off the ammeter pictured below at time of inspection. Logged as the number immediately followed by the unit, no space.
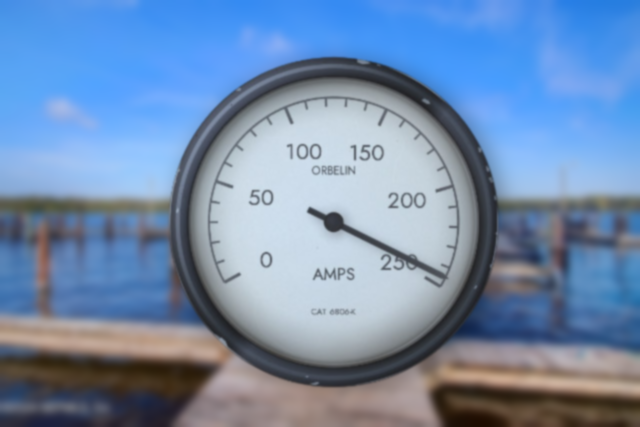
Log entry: 245A
